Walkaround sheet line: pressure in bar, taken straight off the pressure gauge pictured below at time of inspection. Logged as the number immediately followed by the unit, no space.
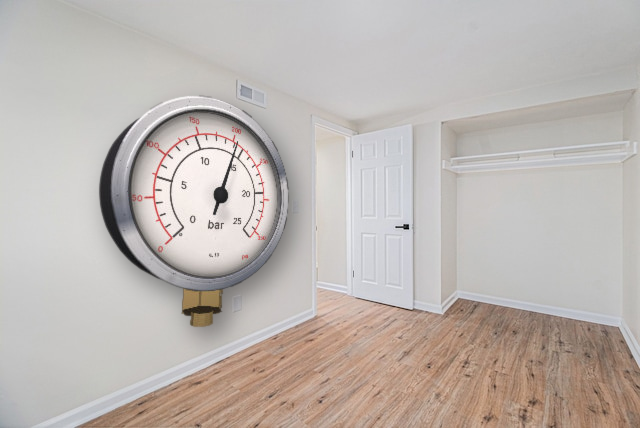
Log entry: 14bar
